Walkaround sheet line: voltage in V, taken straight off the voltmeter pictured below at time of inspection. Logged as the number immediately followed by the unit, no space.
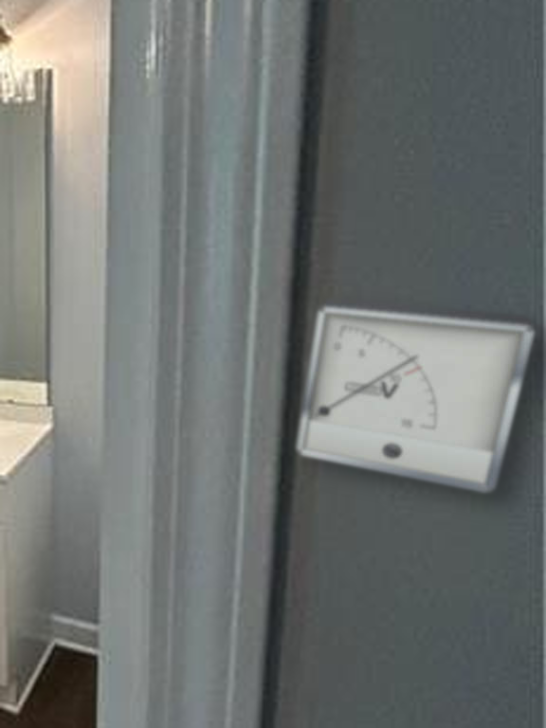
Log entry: 9V
